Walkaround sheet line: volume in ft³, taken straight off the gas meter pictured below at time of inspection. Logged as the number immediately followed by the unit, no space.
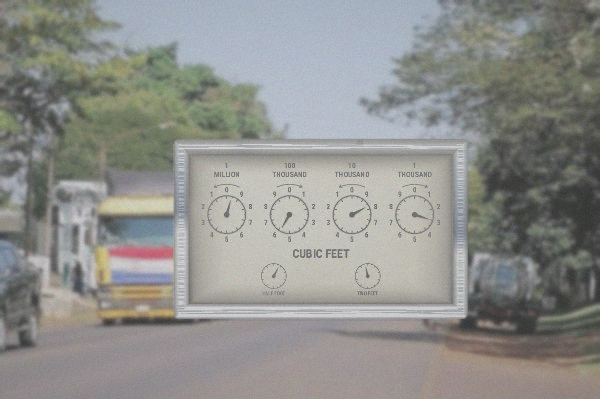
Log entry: 958300ft³
